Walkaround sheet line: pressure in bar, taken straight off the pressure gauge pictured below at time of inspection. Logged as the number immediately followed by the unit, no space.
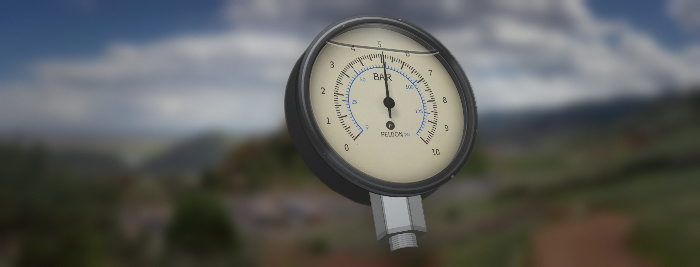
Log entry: 5bar
